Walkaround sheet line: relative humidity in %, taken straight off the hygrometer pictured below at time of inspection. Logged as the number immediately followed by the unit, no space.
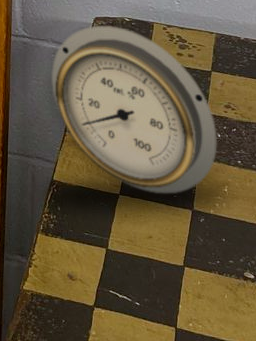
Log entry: 10%
